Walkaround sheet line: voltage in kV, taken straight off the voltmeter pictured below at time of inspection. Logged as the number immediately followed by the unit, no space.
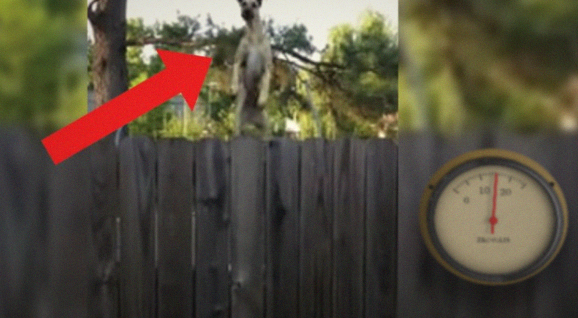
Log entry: 15kV
